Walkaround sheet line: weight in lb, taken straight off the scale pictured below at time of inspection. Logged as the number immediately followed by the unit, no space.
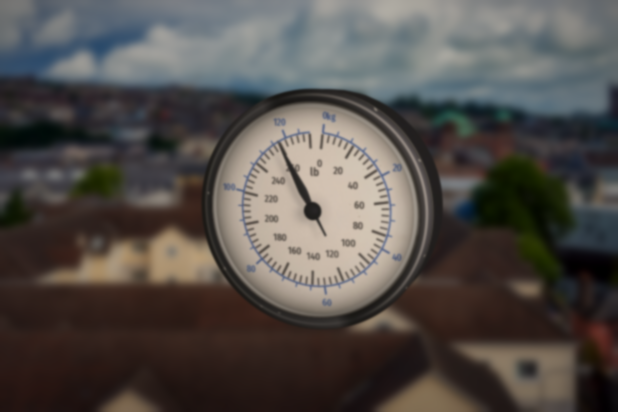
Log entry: 260lb
